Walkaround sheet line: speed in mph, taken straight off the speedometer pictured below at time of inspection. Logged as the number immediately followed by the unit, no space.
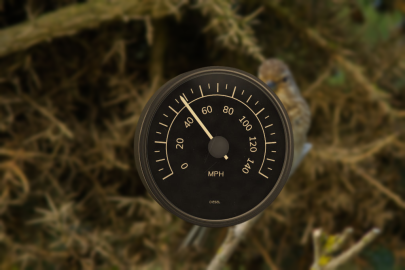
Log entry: 47.5mph
